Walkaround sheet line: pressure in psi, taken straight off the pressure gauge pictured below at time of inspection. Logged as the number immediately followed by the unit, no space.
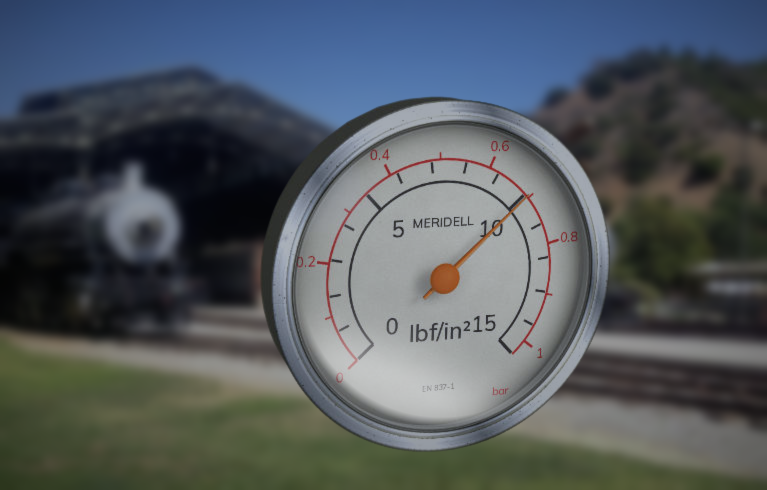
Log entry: 10psi
